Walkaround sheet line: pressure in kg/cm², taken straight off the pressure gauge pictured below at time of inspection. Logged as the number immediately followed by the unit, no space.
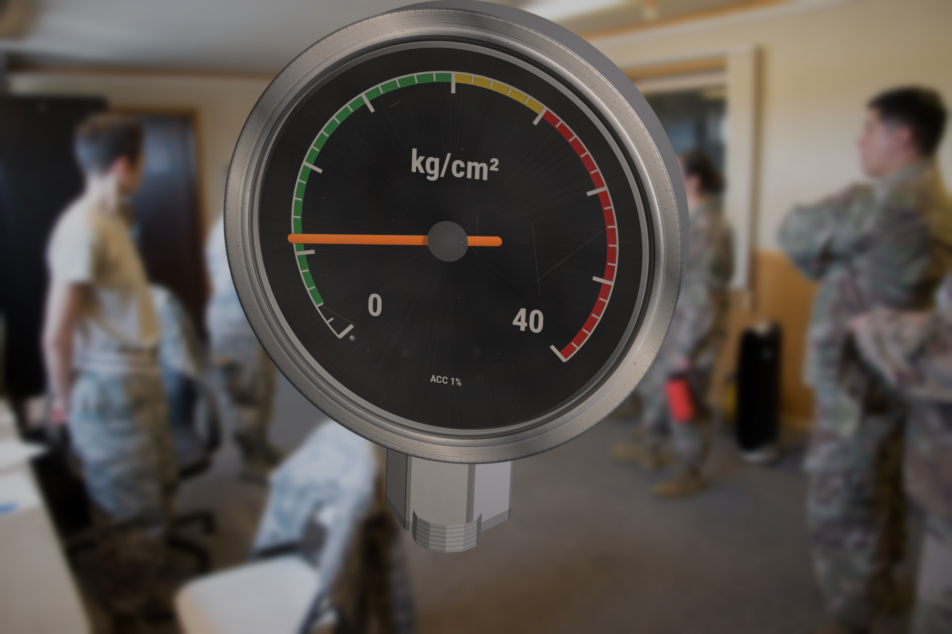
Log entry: 6kg/cm²
